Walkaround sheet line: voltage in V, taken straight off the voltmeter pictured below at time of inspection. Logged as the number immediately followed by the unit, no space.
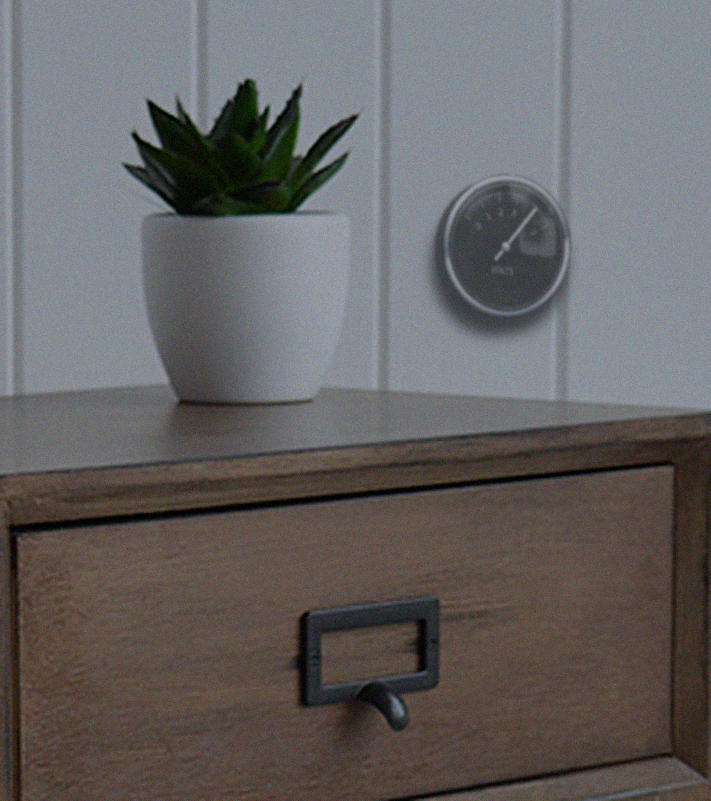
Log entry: 4V
